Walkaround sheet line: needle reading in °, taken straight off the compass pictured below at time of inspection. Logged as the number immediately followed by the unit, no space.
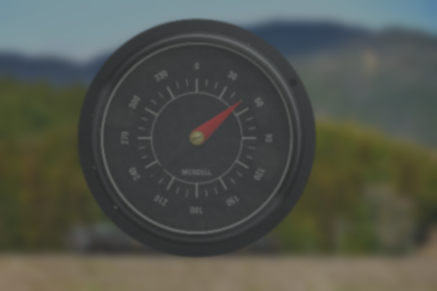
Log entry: 50°
